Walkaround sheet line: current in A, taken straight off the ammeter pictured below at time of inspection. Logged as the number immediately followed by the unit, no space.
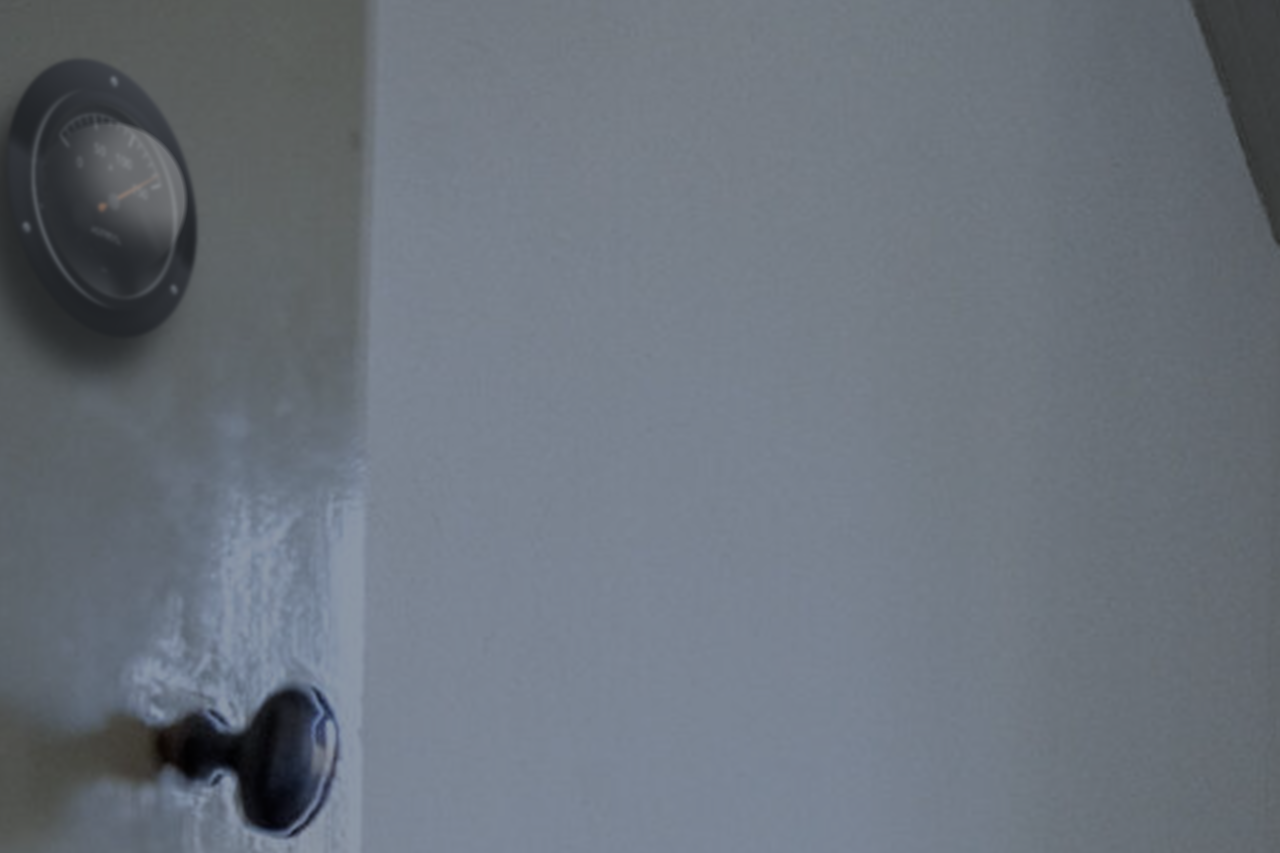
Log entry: 140A
